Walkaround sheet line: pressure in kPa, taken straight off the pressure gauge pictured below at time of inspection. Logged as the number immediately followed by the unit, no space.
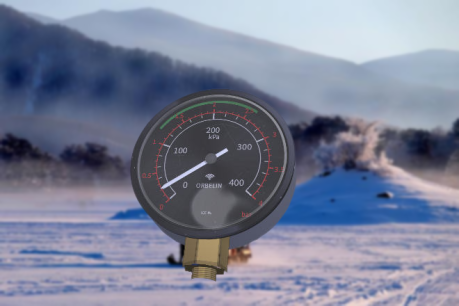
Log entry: 20kPa
